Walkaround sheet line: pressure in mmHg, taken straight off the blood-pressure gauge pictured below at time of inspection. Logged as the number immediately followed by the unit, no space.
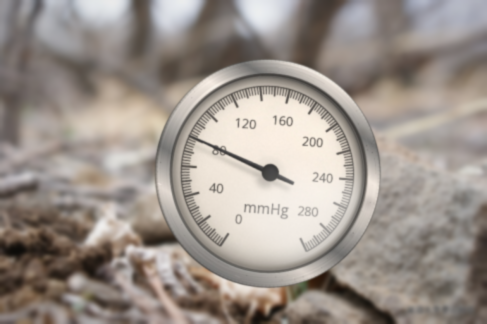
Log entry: 80mmHg
